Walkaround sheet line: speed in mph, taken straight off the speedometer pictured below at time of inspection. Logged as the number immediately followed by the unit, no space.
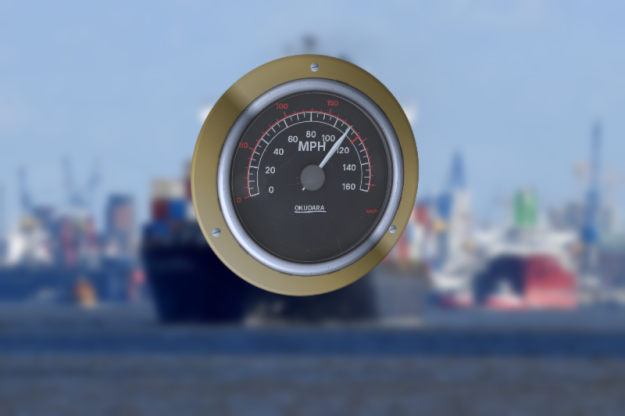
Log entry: 110mph
